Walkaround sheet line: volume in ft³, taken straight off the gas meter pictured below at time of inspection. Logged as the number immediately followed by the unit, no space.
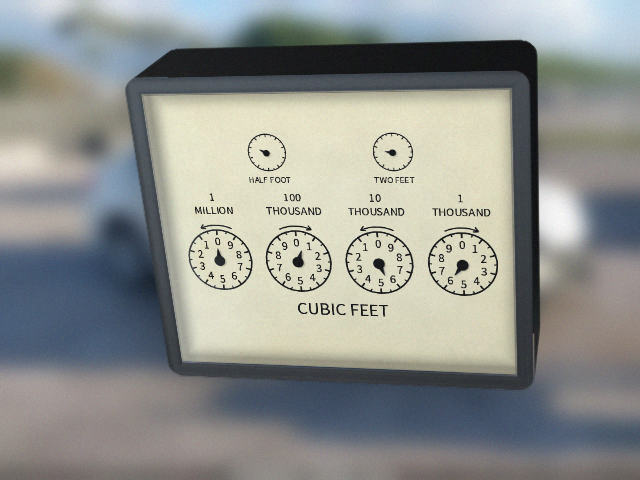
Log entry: 5600ft³
